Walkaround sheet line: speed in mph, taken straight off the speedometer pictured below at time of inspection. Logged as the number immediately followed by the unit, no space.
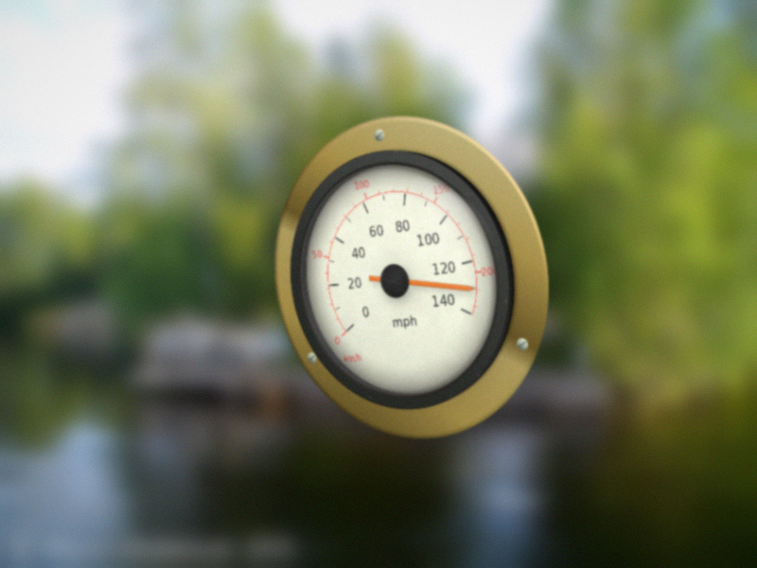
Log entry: 130mph
